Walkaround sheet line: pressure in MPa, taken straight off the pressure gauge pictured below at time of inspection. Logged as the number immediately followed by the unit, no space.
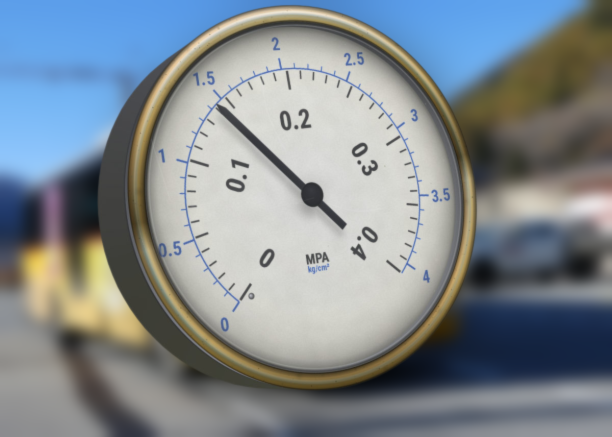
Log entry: 0.14MPa
